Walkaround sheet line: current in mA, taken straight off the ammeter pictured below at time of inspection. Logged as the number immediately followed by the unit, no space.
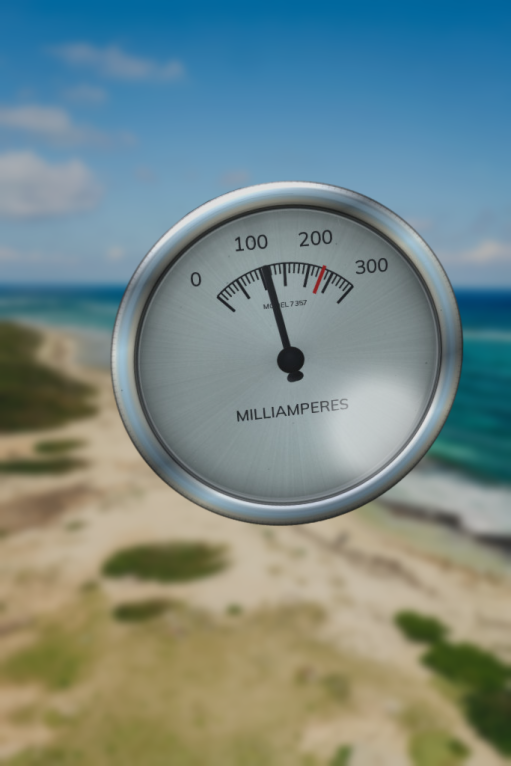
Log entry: 110mA
